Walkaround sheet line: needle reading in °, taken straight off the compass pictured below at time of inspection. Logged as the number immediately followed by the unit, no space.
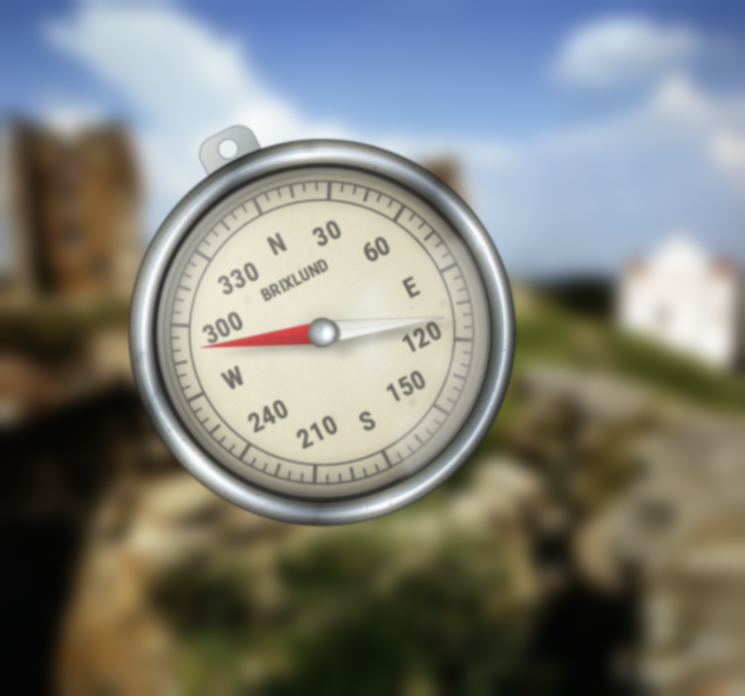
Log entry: 290°
